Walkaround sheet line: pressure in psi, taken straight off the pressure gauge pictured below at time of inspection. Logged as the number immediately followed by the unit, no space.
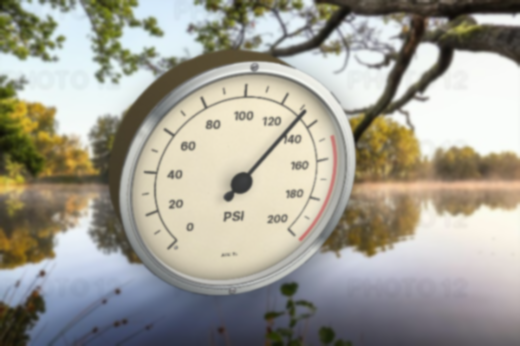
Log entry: 130psi
